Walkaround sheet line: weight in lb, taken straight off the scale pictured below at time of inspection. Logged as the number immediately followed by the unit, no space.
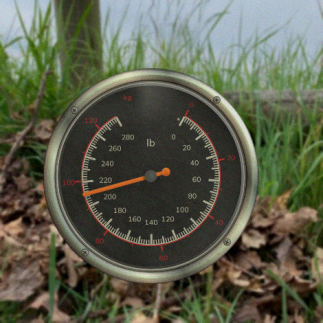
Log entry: 210lb
